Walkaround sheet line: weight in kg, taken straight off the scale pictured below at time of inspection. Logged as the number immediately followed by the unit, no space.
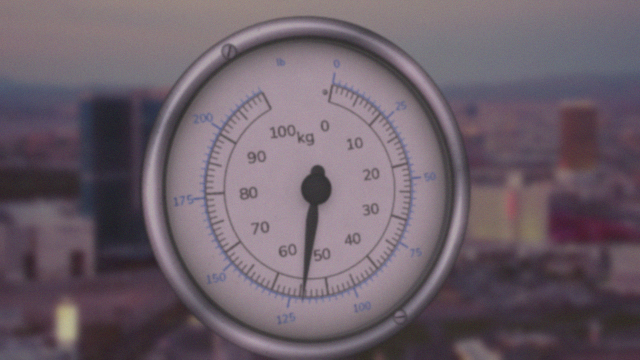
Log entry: 55kg
